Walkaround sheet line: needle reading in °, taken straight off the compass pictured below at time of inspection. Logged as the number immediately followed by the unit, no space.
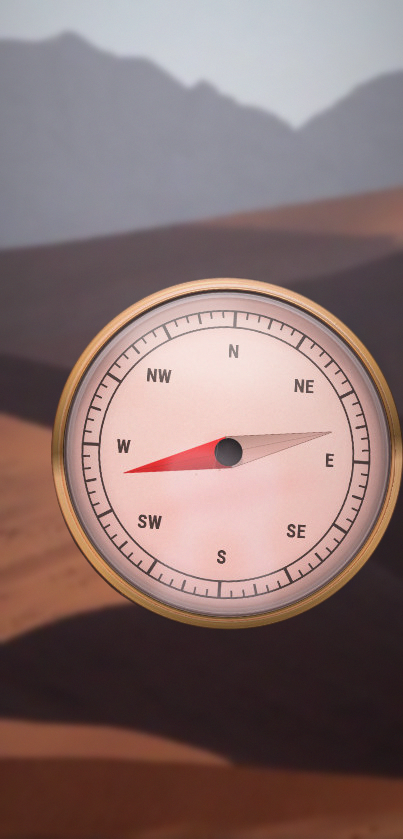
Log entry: 255°
